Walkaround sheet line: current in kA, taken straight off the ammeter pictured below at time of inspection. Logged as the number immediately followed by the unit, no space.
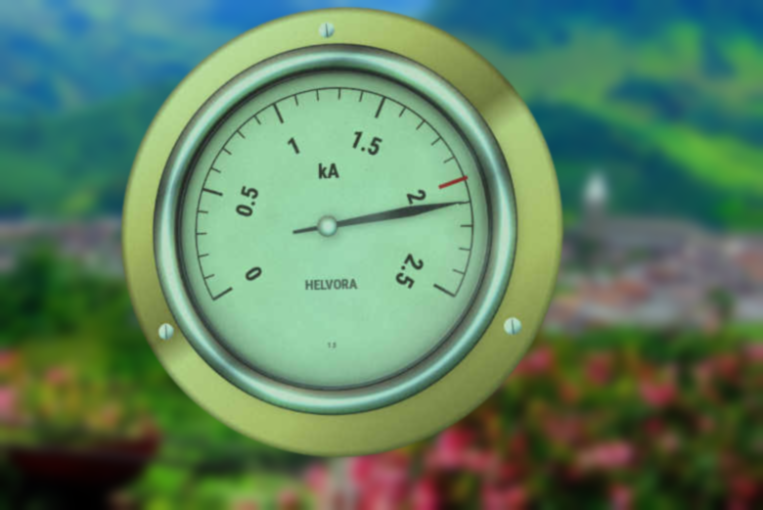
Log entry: 2.1kA
